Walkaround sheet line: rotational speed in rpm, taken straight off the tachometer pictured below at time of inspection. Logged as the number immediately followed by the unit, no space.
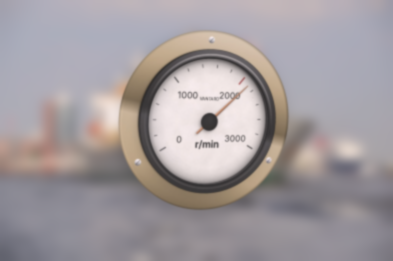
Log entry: 2100rpm
